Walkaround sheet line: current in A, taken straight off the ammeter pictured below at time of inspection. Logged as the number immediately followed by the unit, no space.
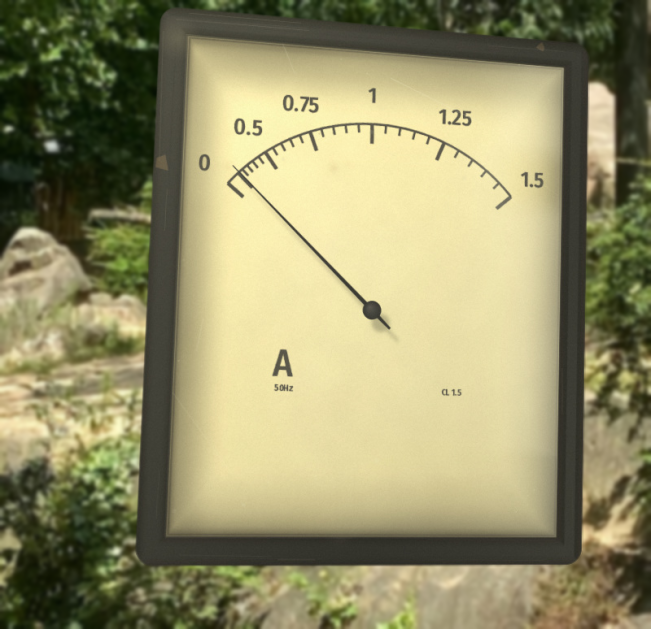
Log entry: 0.25A
